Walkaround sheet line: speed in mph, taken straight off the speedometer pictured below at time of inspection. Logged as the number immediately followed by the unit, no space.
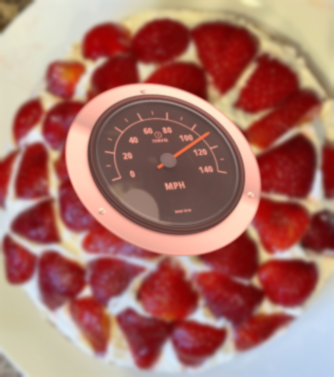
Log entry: 110mph
